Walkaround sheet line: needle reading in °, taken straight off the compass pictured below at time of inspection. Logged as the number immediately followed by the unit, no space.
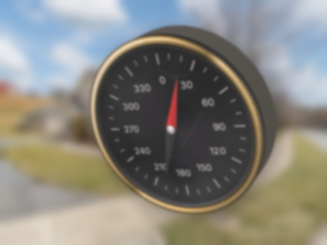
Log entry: 20°
